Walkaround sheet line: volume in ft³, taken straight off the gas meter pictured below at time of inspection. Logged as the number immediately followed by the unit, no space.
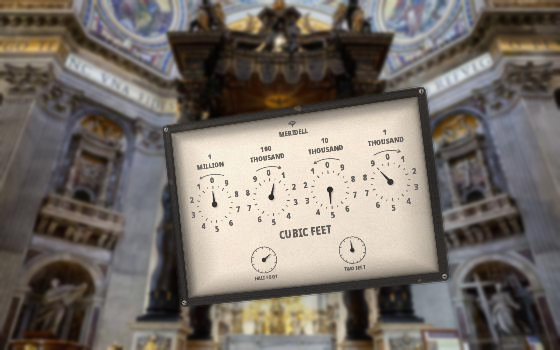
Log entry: 4900ft³
